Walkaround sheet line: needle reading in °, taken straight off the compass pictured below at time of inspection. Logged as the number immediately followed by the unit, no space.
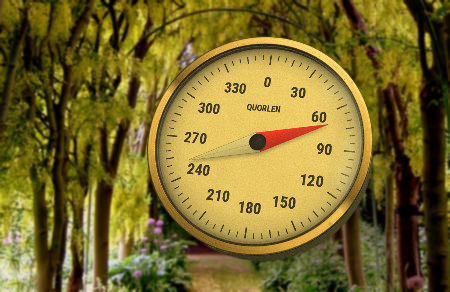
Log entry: 70°
